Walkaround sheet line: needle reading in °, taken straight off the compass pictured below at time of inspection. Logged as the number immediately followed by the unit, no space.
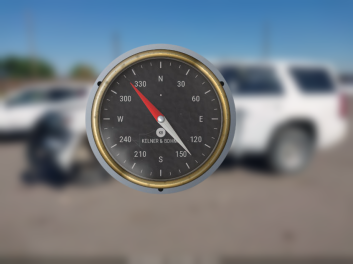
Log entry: 320°
